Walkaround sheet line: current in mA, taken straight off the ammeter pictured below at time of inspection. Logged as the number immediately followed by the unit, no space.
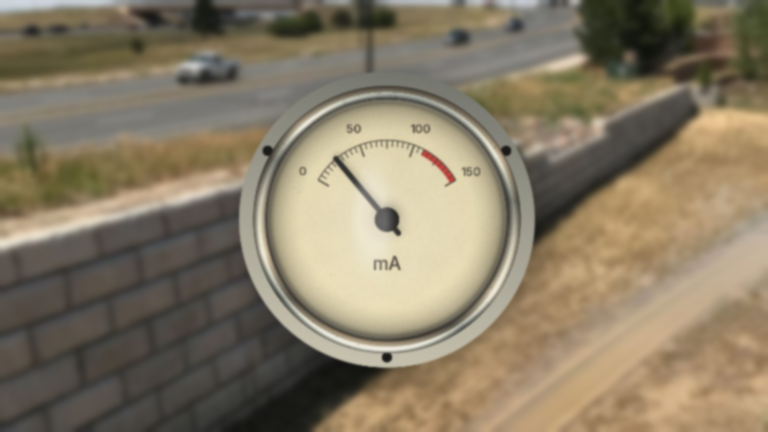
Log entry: 25mA
